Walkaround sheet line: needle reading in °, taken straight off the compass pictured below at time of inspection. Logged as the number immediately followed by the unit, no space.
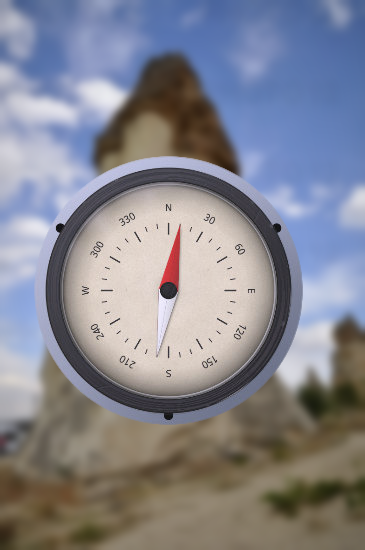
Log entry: 10°
